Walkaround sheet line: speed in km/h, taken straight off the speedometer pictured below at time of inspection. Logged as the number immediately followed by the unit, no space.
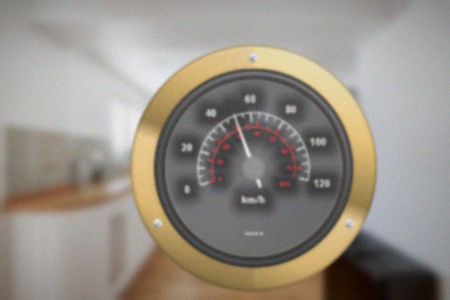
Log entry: 50km/h
